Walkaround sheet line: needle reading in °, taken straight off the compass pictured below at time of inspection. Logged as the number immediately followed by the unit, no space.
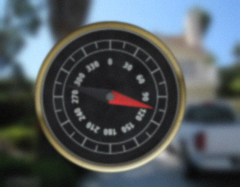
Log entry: 105°
